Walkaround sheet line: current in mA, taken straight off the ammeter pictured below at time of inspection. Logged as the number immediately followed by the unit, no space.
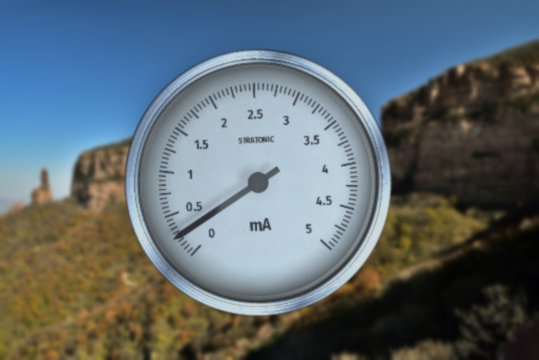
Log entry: 0.25mA
